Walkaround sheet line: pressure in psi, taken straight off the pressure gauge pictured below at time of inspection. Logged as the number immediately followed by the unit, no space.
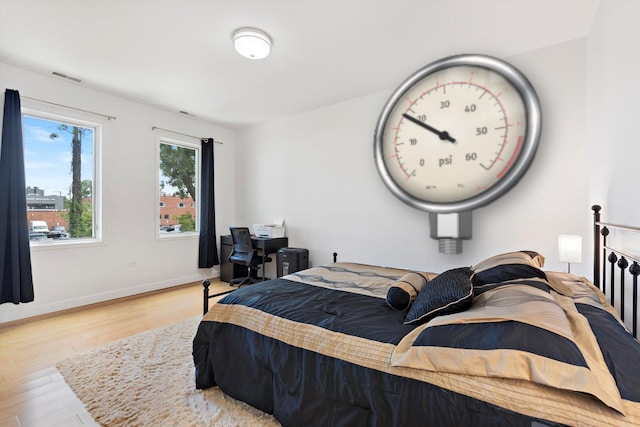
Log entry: 18psi
